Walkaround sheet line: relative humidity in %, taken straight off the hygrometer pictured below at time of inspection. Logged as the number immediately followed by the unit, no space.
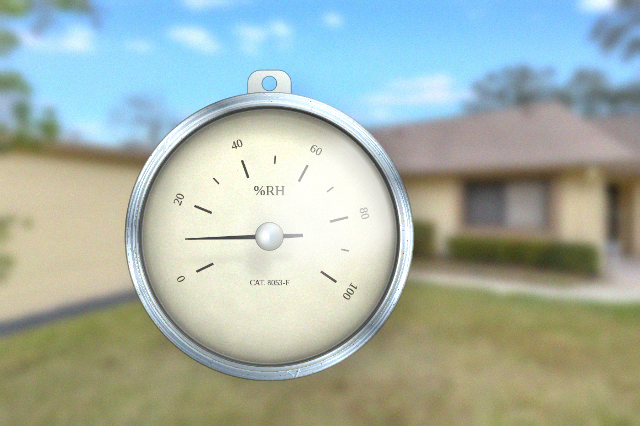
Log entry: 10%
